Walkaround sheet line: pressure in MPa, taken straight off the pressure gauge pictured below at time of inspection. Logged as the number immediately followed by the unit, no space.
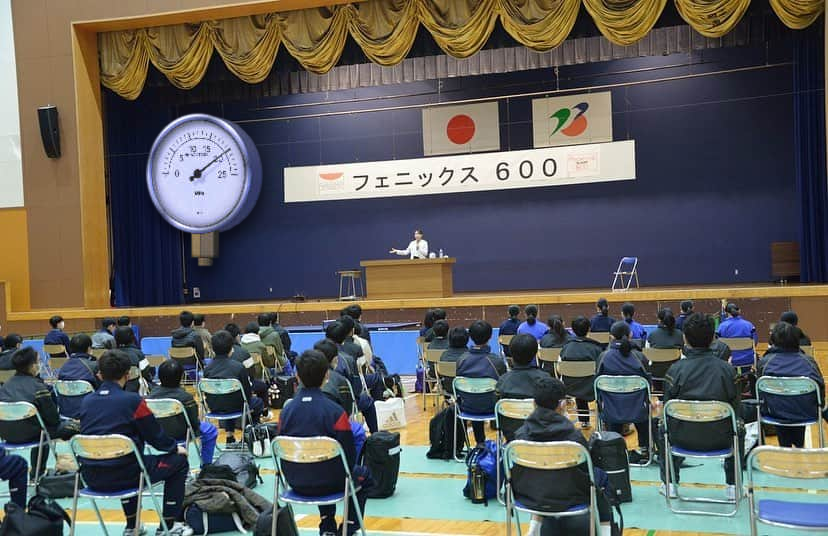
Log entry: 20MPa
